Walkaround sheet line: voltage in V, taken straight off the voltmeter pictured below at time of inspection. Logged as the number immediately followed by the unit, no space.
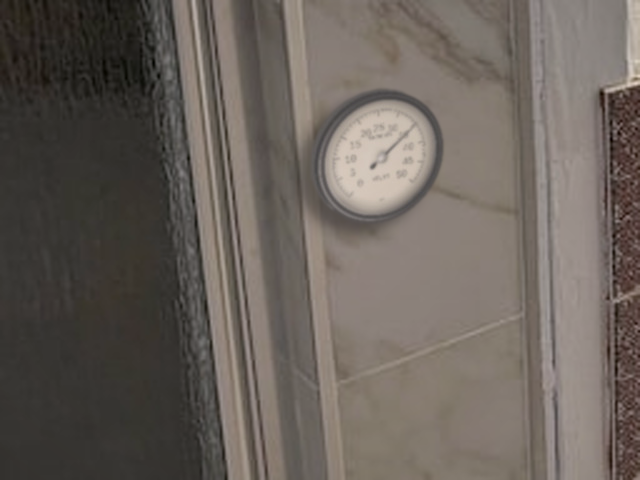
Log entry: 35V
